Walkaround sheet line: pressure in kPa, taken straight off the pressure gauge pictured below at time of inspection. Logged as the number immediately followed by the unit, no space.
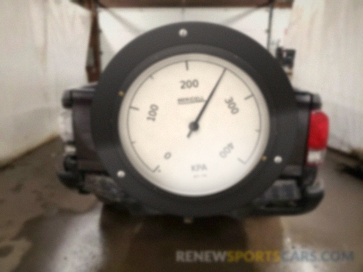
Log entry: 250kPa
